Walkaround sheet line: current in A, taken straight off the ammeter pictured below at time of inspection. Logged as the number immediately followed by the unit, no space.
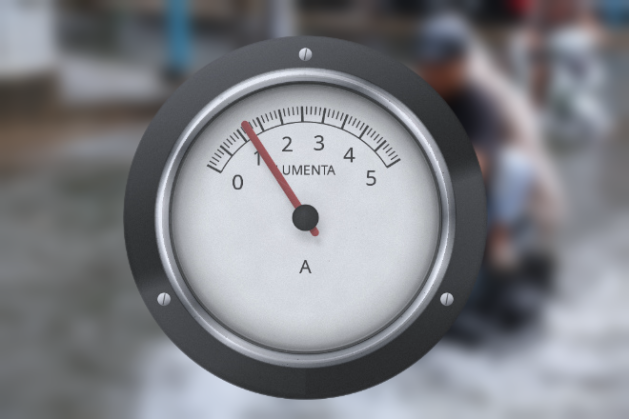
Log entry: 1.2A
